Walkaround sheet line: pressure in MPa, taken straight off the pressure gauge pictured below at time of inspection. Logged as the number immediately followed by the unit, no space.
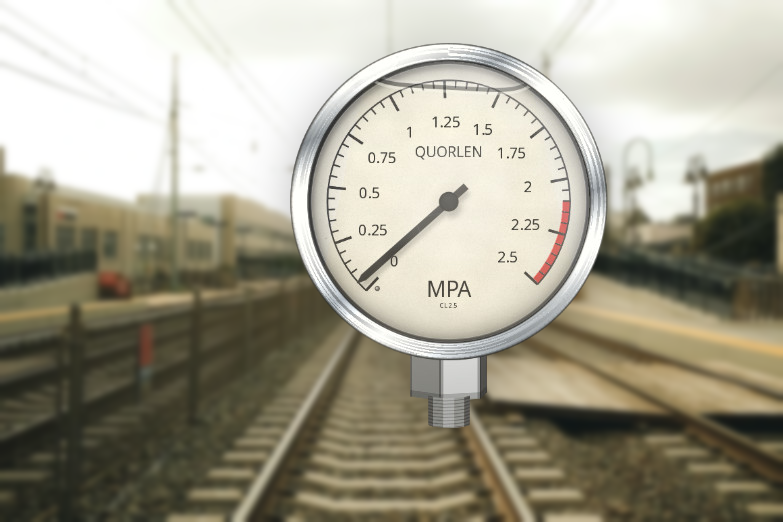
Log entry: 0.05MPa
